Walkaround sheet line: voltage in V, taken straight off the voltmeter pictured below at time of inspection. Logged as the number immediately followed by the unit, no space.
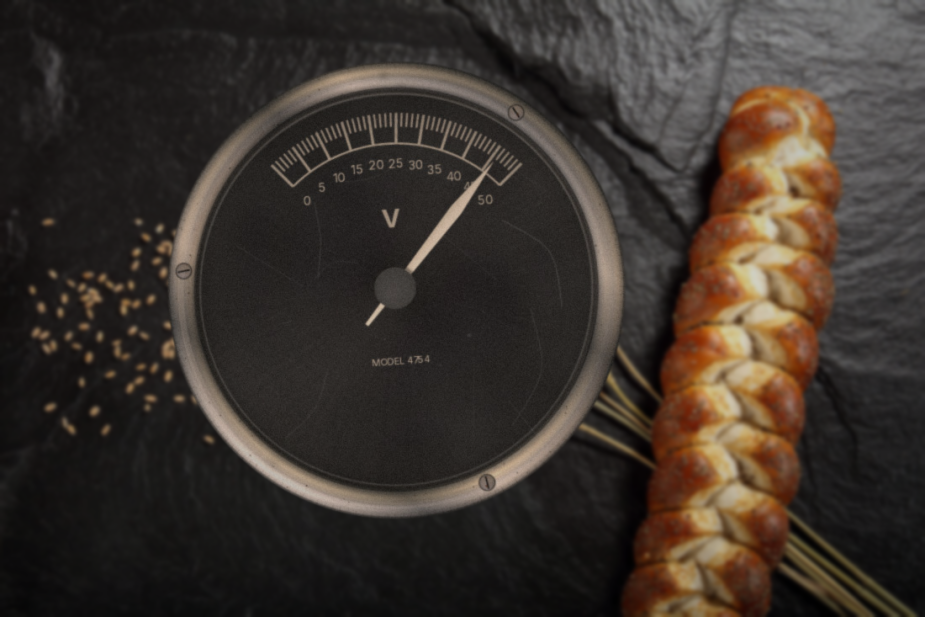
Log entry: 46V
